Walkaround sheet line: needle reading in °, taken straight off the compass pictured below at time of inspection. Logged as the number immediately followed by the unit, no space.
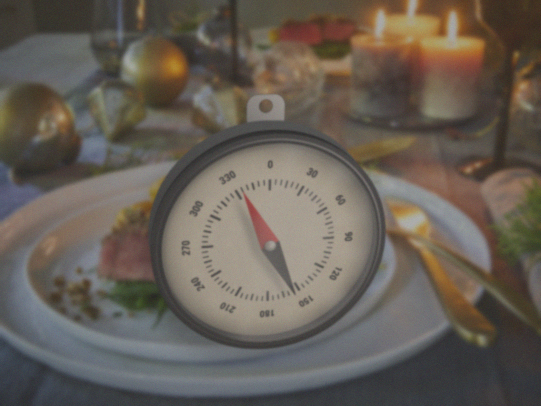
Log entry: 335°
